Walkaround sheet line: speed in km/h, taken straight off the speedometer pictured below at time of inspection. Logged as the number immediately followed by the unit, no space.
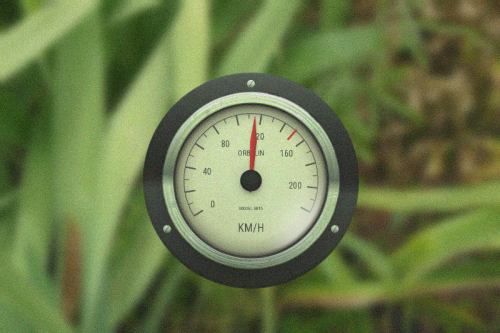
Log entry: 115km/h
